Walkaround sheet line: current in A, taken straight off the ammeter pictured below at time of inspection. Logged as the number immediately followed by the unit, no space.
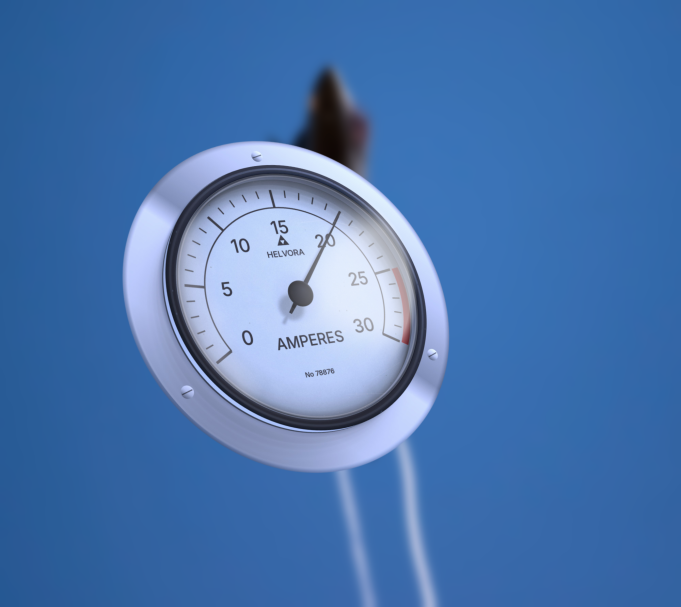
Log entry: 20A
